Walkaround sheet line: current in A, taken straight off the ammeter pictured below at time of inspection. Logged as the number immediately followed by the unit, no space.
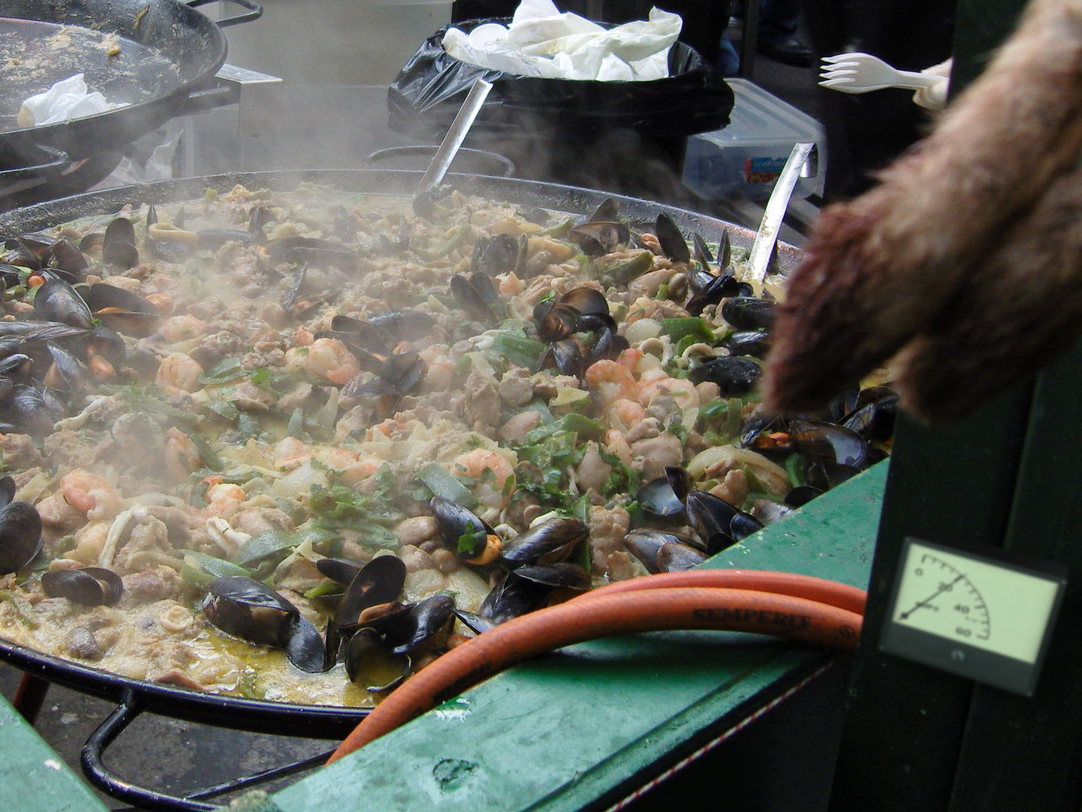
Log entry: 20A
